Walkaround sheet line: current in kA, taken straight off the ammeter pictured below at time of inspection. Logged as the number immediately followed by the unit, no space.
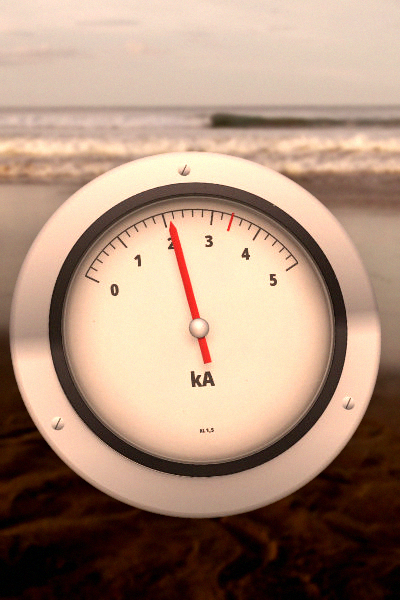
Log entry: 2.1kA
